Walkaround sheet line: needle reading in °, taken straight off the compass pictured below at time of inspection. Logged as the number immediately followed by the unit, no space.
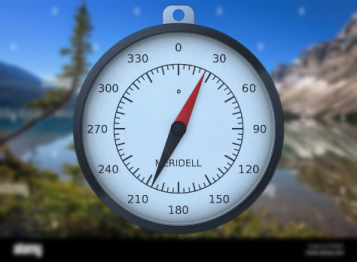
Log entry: 25°
